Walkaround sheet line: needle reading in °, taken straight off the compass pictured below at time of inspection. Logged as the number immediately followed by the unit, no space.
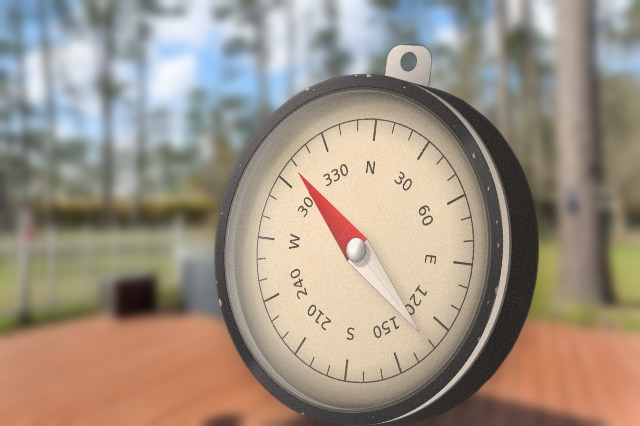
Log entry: 310°
